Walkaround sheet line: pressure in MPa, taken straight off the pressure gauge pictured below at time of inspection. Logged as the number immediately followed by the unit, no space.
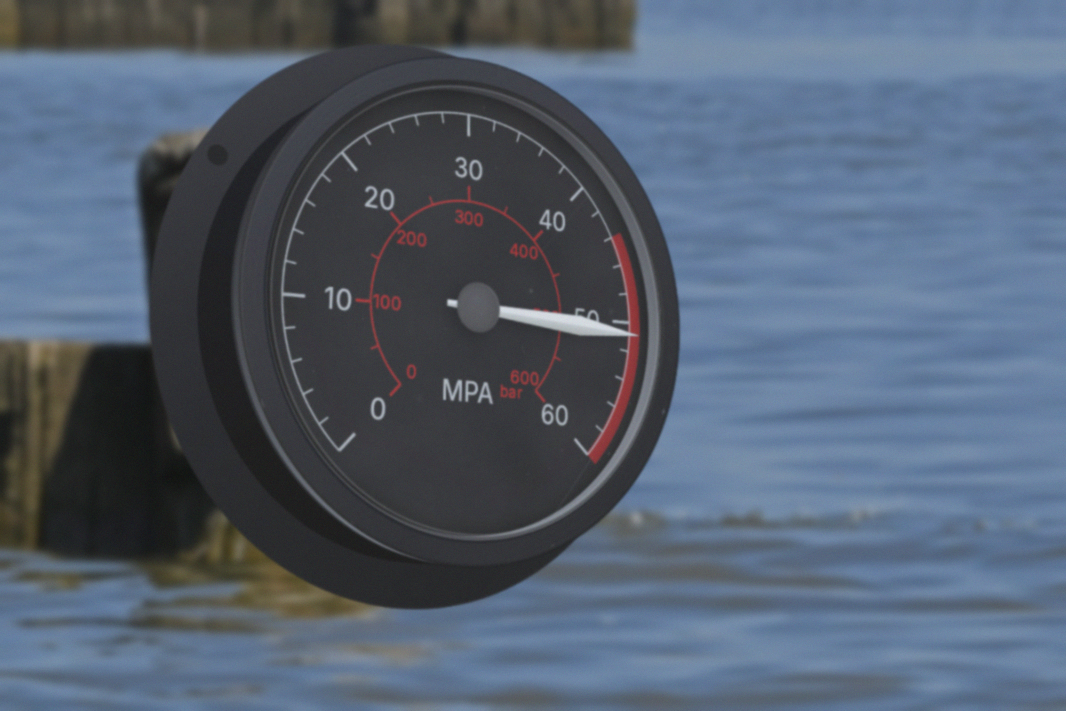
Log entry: 51MPa
